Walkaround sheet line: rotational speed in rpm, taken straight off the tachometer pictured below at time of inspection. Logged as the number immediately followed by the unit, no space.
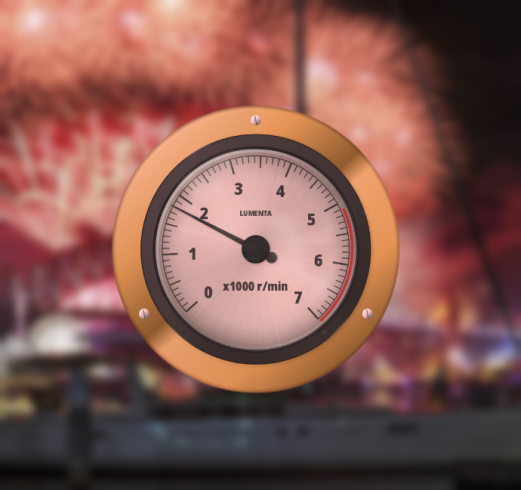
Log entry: 1800rpm
